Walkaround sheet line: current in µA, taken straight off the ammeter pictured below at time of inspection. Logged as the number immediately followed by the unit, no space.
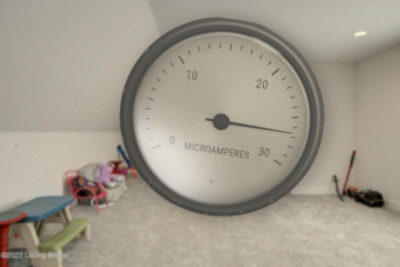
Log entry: 26.5µA
